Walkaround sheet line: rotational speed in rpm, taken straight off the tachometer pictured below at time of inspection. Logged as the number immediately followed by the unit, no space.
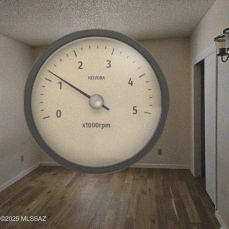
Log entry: 1200rpm
